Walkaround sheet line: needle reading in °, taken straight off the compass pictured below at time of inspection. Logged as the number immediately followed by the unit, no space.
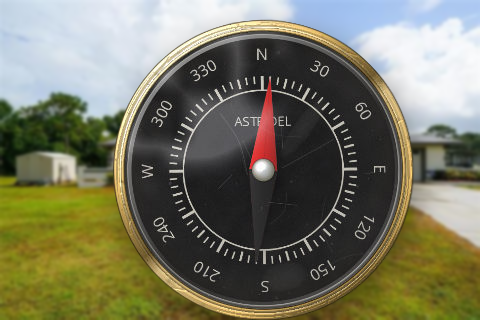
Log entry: 5°
